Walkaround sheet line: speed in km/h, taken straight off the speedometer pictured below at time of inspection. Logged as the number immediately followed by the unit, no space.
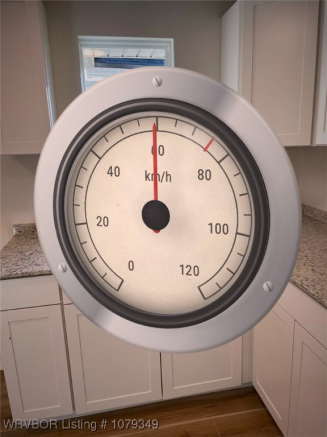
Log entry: 60km/h
